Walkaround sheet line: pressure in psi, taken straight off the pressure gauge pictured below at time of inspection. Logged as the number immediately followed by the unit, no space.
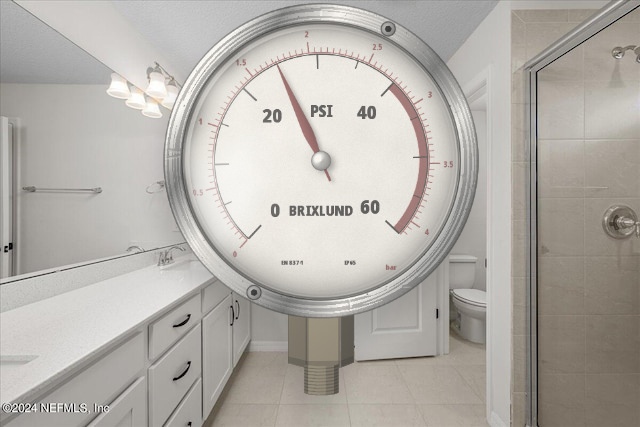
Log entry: 25psi
